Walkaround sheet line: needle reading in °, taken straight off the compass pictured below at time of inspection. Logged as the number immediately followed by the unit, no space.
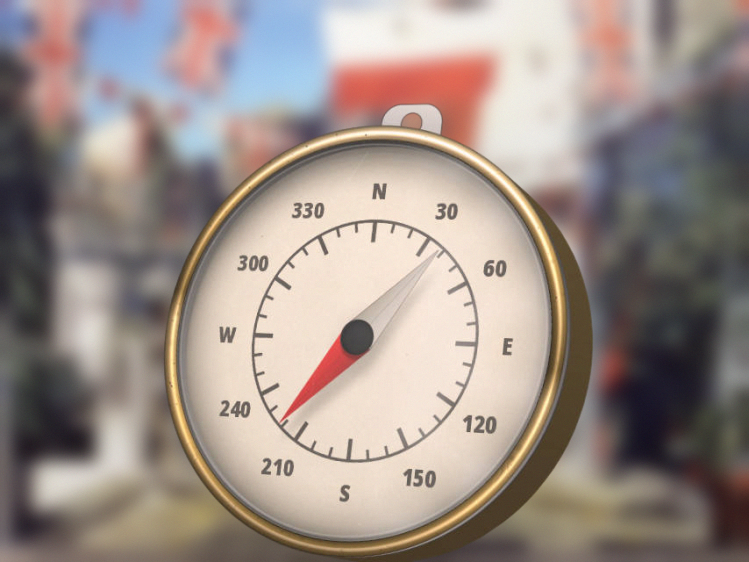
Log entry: 220°
